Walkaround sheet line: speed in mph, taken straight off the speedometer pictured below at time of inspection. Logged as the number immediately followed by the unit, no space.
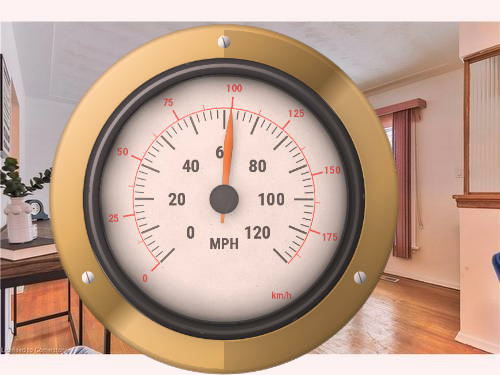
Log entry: 62mph
